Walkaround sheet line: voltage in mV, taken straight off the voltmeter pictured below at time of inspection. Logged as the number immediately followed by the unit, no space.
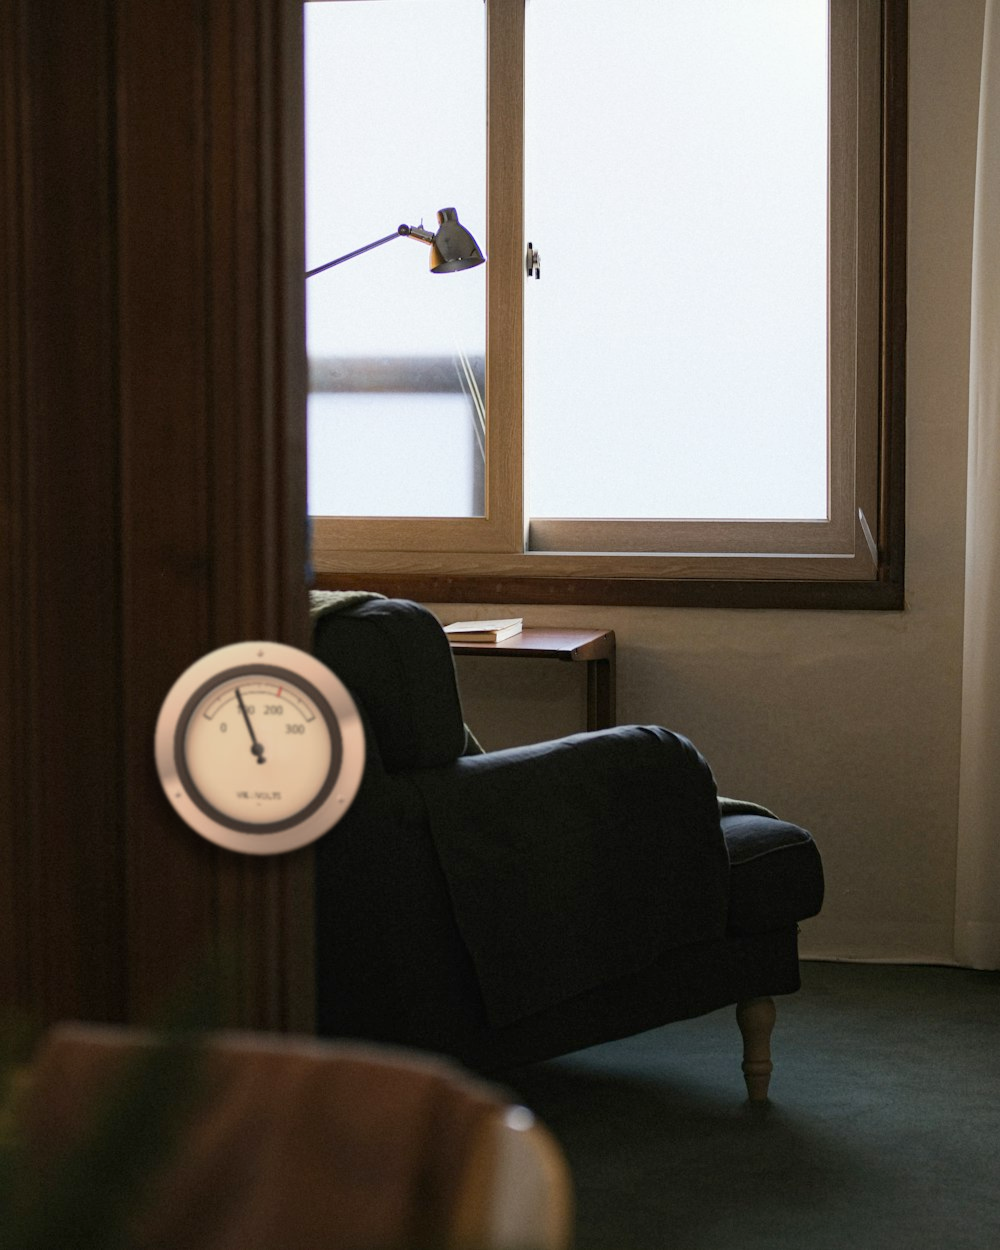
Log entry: 100mV
